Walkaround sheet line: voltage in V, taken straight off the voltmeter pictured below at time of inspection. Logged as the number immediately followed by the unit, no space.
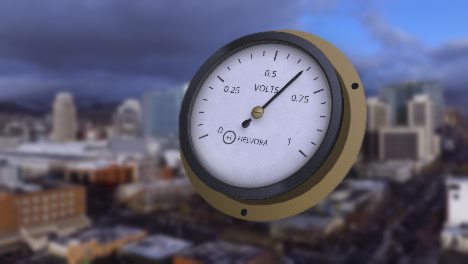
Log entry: 0.65V
